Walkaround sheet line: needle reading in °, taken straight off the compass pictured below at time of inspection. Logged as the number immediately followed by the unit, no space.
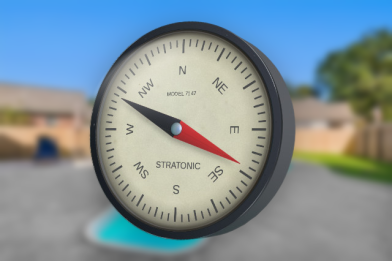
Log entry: 115°
